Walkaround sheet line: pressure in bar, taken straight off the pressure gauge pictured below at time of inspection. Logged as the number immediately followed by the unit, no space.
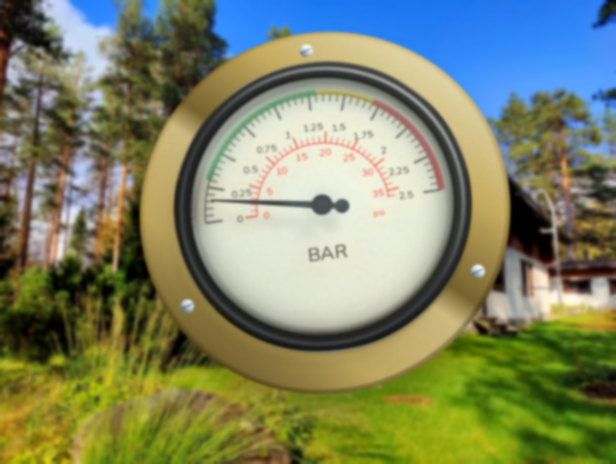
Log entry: 0.15bar
